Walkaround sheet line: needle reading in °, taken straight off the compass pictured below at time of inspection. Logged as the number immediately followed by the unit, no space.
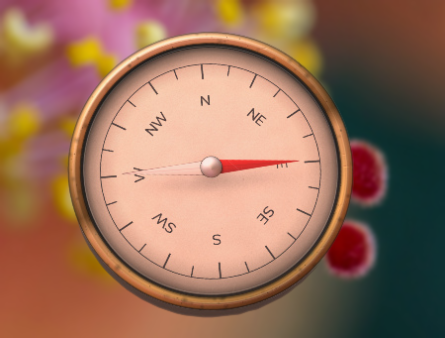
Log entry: 90°
